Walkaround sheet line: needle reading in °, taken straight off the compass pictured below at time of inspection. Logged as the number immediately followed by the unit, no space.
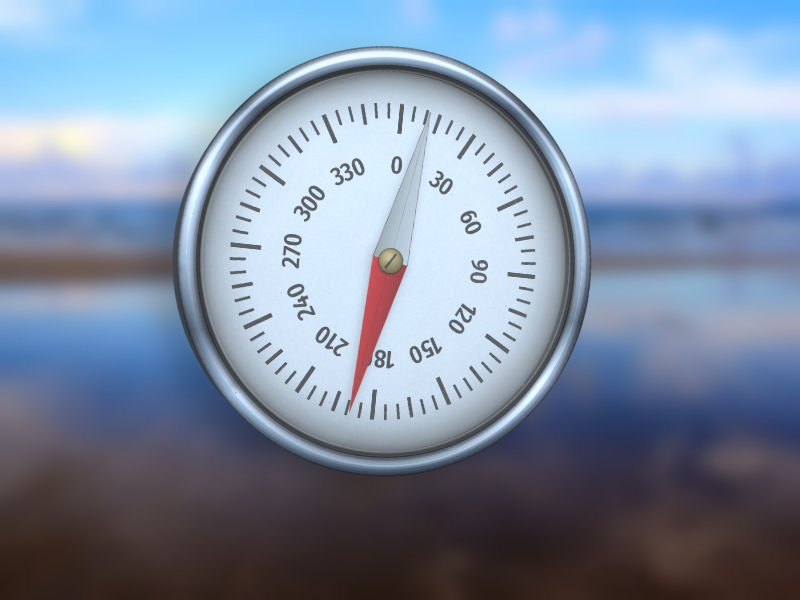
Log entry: 190°
